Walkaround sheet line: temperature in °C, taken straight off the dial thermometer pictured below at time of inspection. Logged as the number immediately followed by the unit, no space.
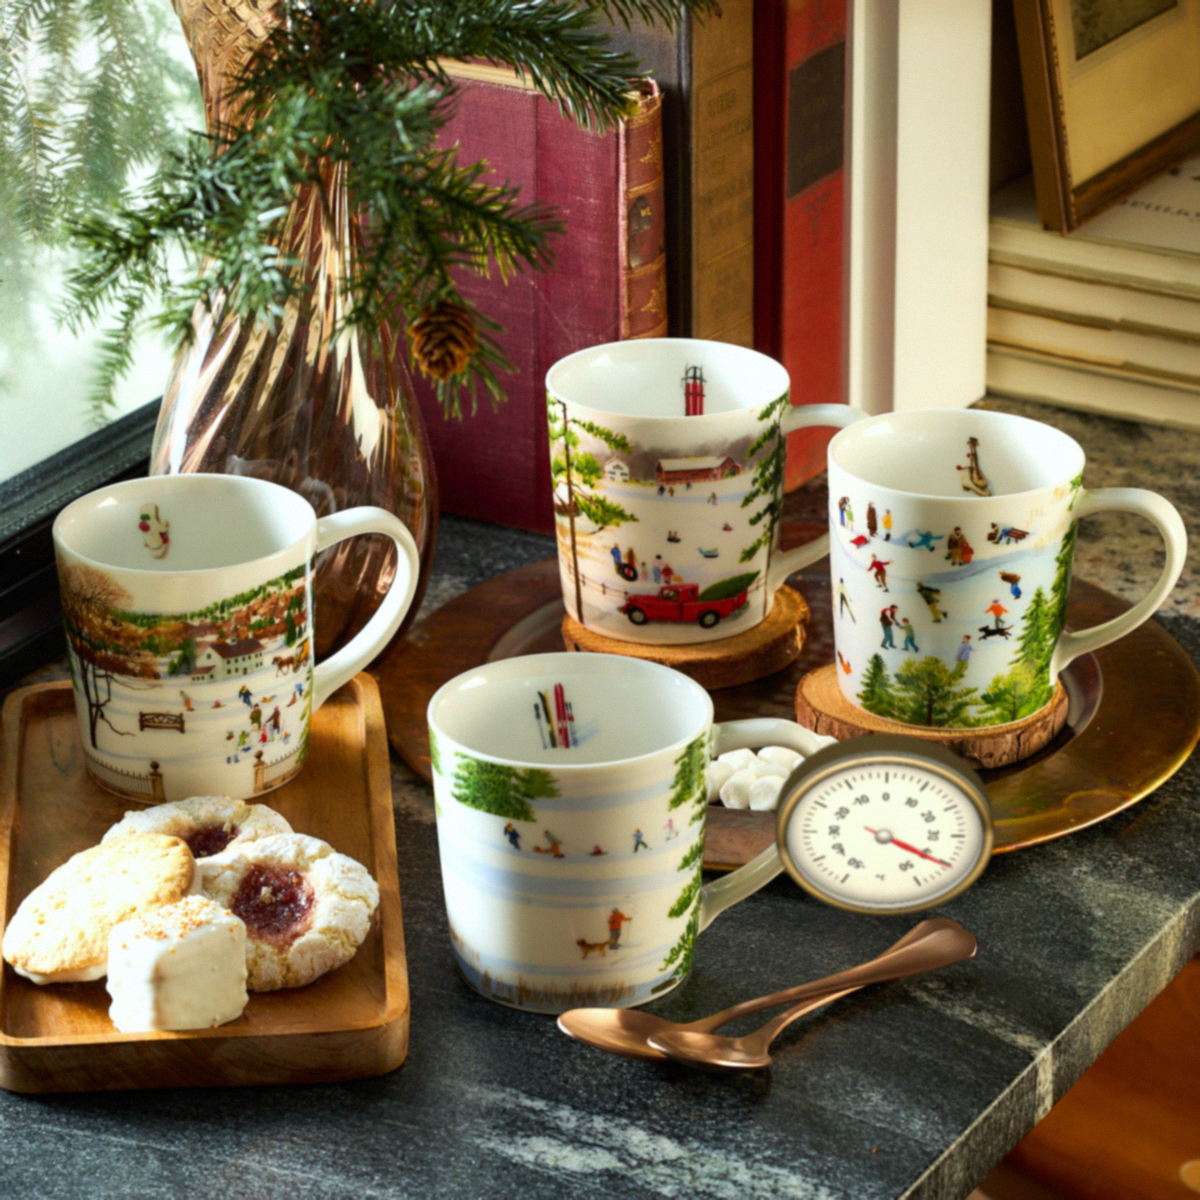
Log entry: 40°C
